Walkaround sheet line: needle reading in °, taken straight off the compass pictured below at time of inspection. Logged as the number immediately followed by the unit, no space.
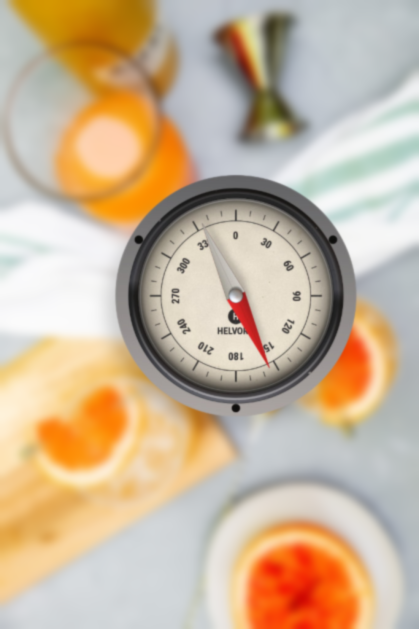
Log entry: 155°
